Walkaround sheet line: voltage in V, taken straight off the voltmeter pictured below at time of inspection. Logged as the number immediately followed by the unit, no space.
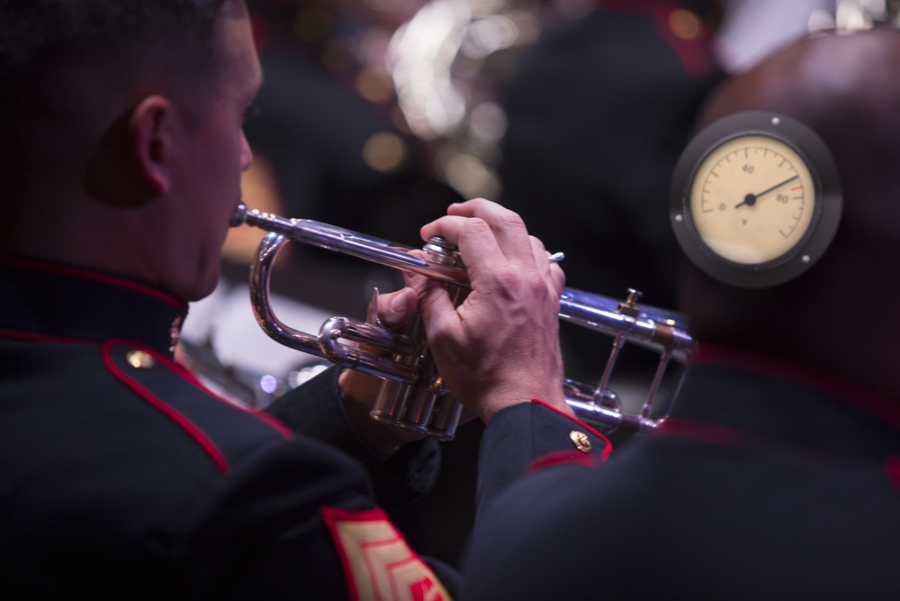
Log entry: 70V
